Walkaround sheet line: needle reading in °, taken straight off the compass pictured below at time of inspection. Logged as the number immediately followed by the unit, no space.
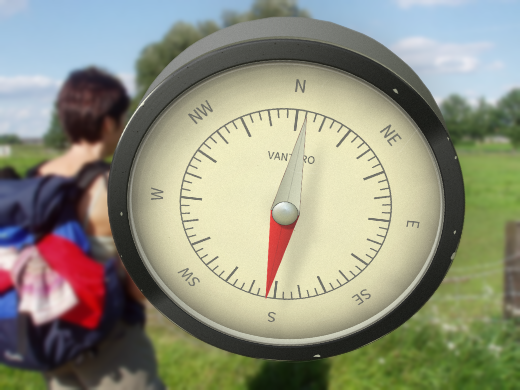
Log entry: 185°
